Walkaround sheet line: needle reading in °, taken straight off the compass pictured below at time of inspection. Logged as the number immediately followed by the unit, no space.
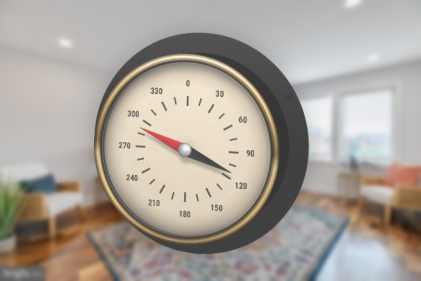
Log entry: 292.5°
